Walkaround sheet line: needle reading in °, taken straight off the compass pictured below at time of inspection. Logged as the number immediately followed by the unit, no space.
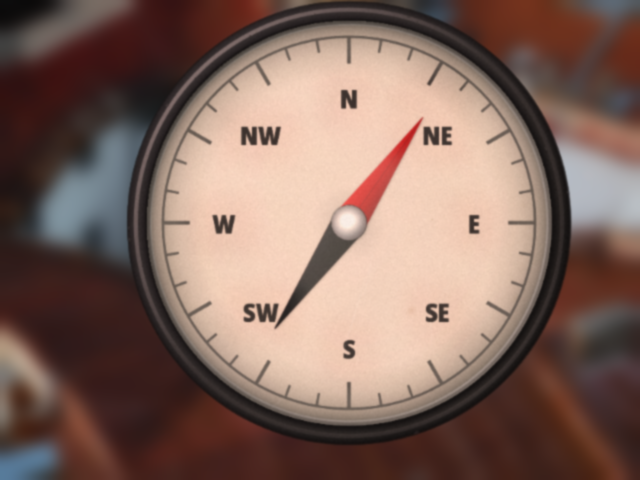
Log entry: 35°
